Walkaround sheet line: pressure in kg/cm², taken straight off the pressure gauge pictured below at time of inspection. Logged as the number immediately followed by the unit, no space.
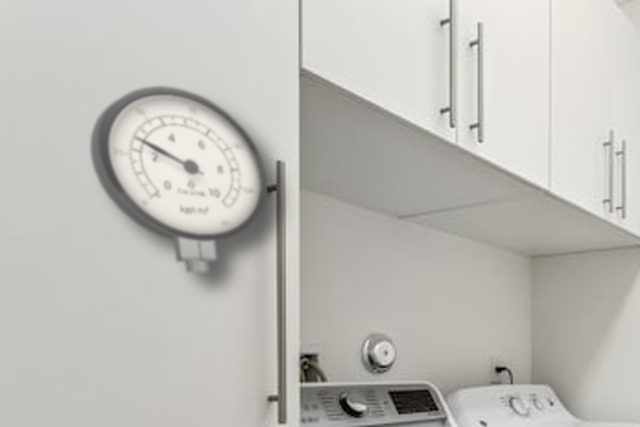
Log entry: 2.5kg/cm²
